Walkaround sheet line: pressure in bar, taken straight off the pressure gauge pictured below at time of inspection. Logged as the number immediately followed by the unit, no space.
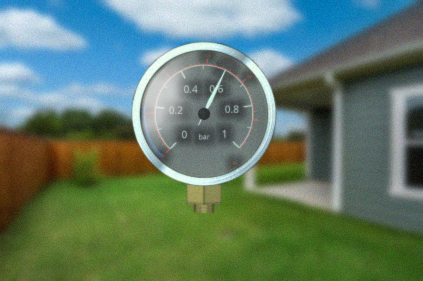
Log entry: 0.6bar
